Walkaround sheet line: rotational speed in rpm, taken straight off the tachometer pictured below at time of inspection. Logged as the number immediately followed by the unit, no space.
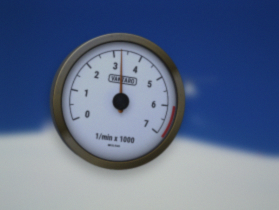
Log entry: 3250rpm
